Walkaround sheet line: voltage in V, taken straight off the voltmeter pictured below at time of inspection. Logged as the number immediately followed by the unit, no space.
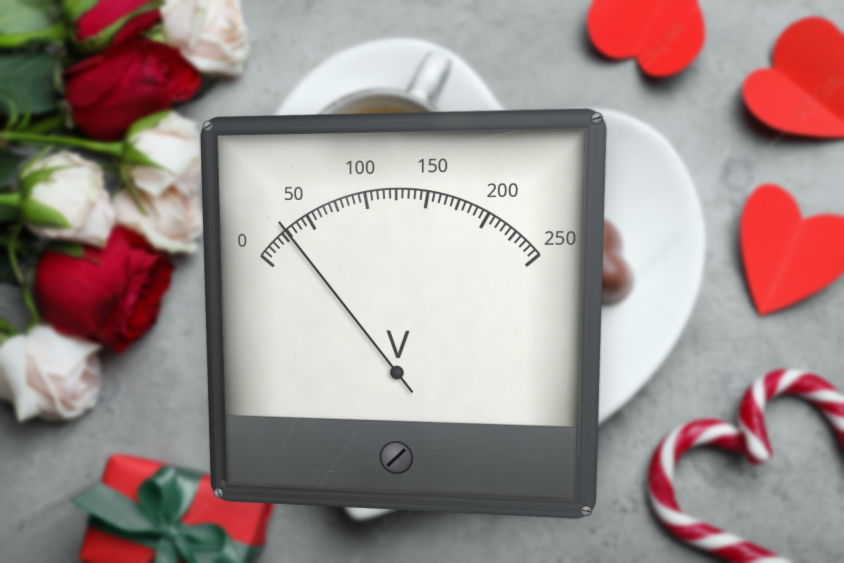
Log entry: 30V
